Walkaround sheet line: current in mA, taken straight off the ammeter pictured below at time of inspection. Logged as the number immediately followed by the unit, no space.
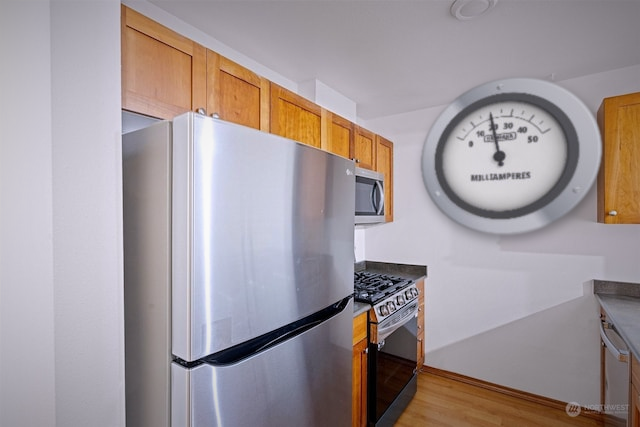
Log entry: 20mA
